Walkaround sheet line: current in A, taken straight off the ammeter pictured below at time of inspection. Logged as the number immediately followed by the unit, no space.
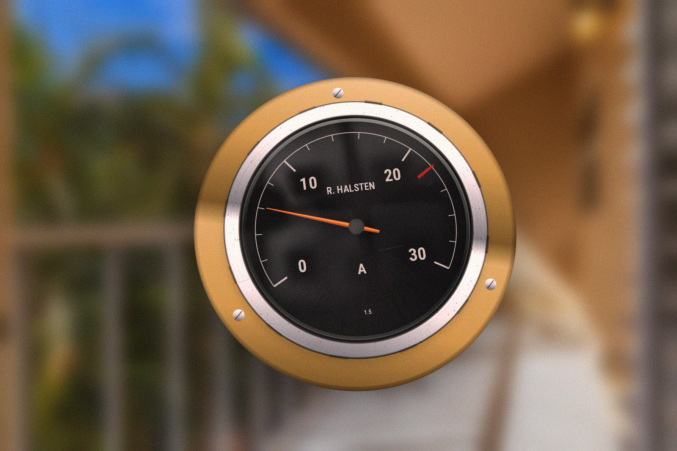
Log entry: 6A
